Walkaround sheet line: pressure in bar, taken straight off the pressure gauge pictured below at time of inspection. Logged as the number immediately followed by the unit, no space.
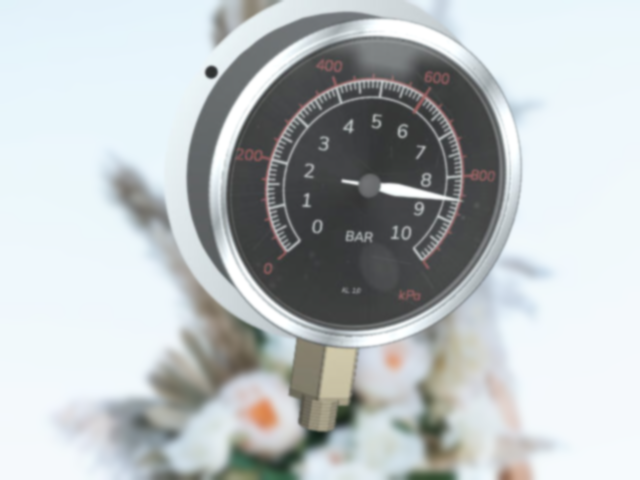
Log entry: 8.5bar
